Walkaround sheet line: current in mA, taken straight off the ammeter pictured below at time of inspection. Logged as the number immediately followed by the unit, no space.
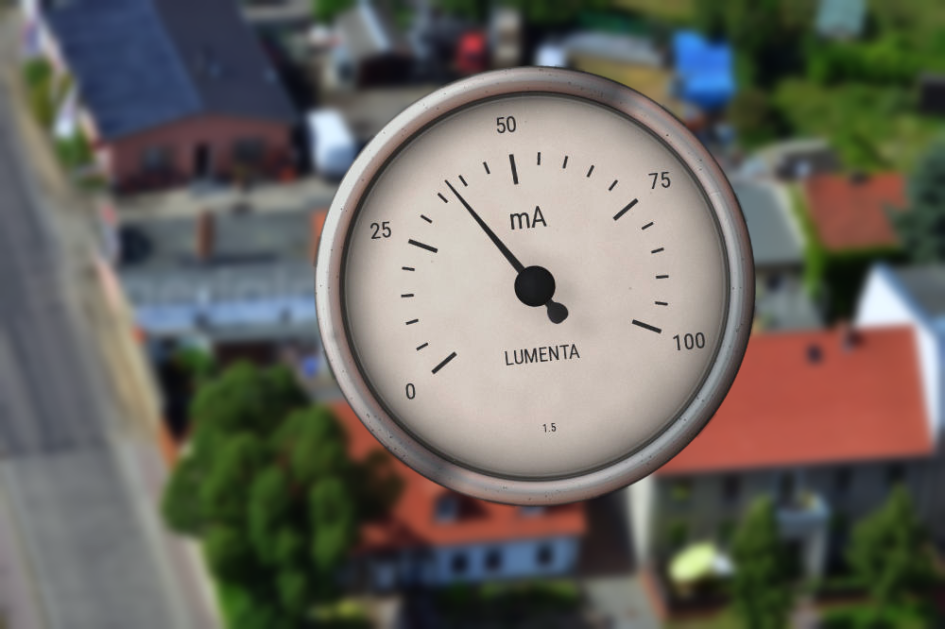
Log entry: 37.5mA
